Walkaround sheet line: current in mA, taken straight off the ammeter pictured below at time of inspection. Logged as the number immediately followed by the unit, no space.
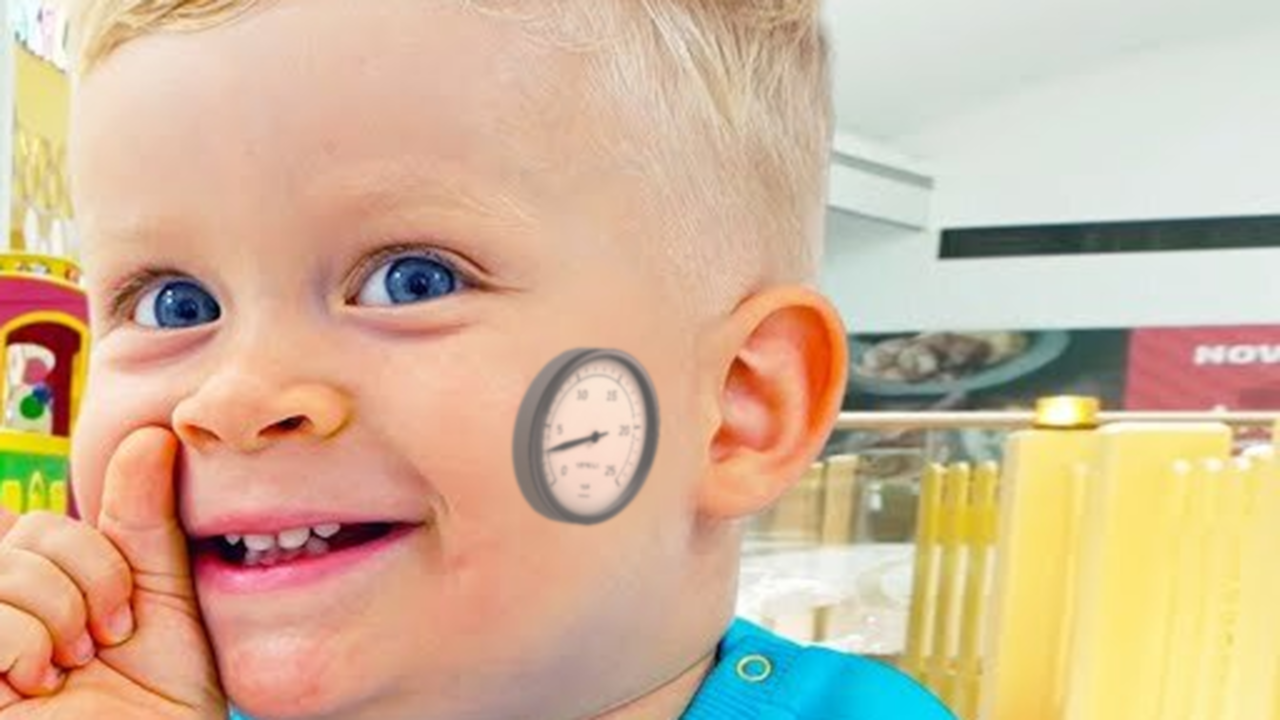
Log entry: 3mA
